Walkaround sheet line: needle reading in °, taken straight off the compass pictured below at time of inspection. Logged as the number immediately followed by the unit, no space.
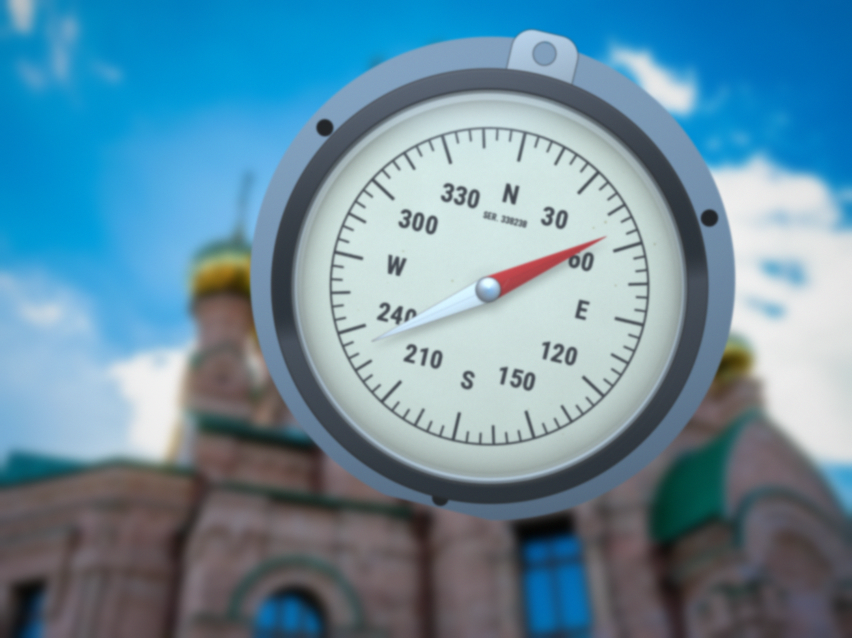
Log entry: 52.5°
